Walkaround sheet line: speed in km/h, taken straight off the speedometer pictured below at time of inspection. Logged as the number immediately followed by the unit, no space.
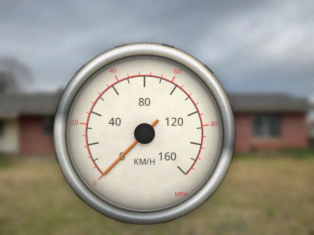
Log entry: 0km/h
